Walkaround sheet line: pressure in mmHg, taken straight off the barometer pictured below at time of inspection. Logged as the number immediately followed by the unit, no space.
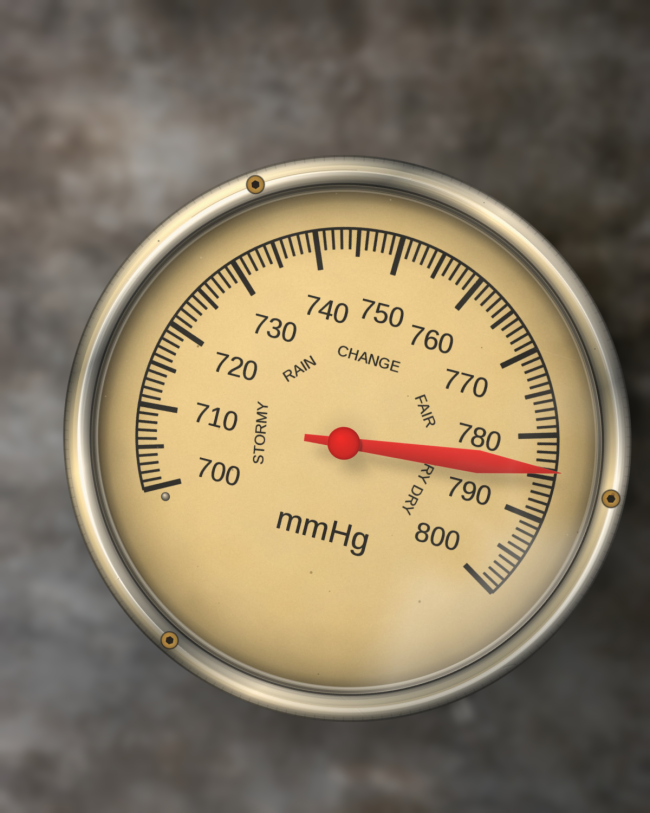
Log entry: 784mmHg
